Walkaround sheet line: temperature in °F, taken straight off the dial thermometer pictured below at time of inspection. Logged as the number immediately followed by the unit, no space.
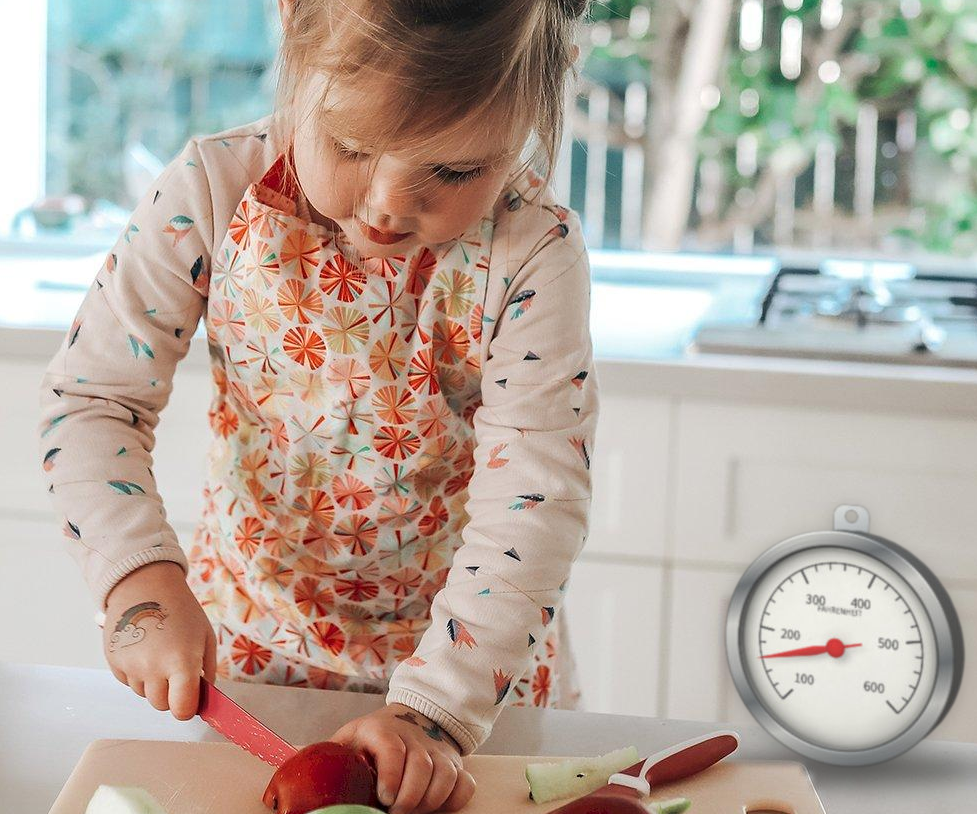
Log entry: 160°F
